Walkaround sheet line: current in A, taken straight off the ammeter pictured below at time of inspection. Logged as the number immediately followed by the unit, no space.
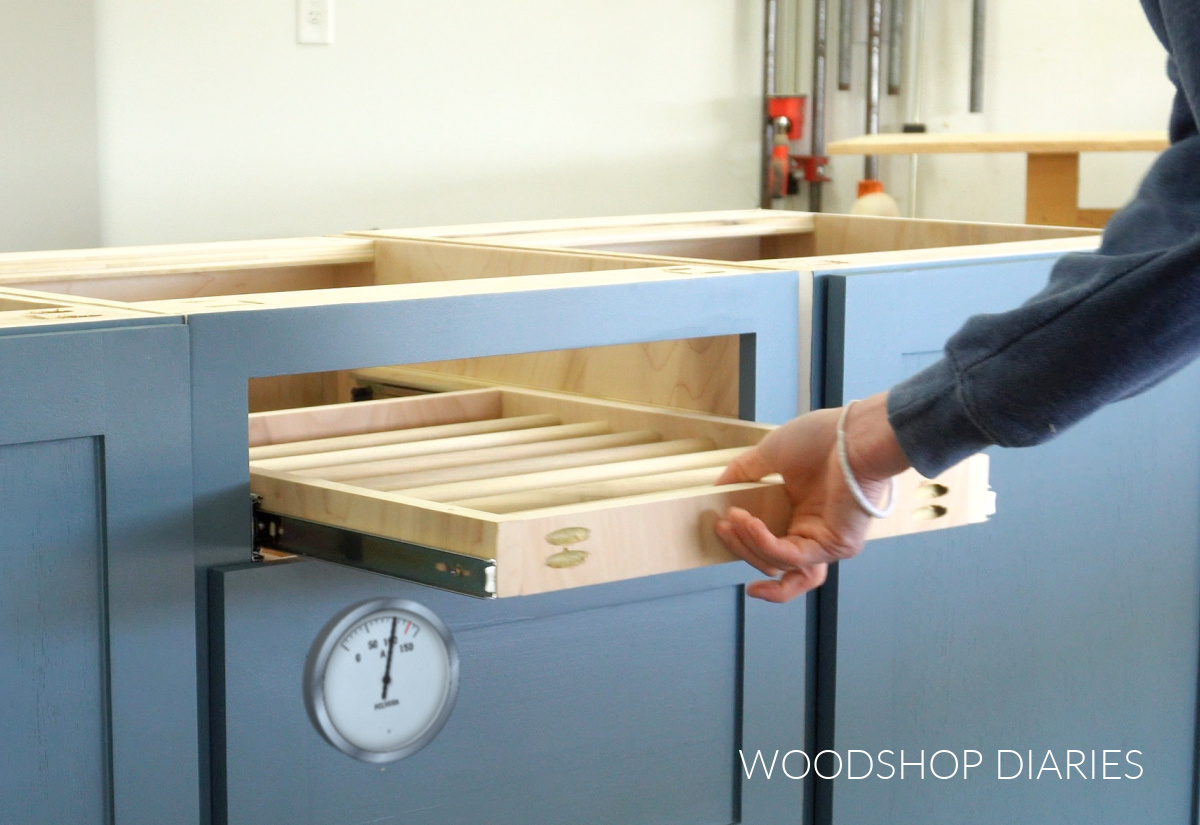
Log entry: 100A
